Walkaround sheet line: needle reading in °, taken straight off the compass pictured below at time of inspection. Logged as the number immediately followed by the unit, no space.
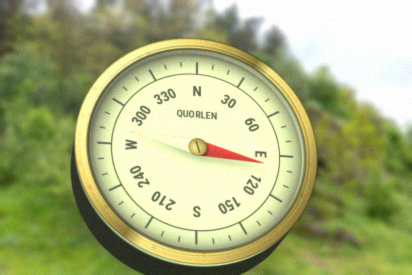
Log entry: 100°
